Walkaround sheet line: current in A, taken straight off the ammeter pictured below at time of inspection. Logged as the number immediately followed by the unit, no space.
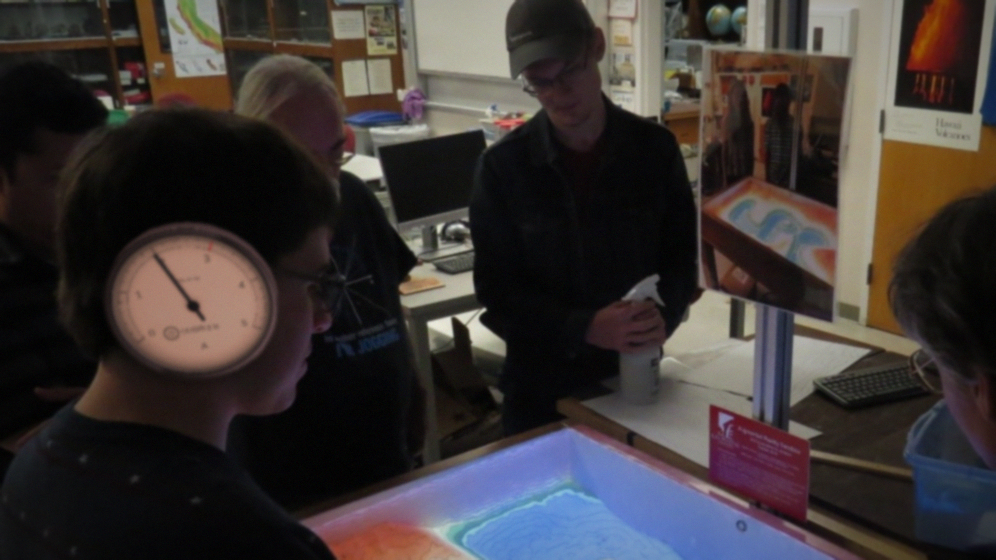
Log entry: 2A
